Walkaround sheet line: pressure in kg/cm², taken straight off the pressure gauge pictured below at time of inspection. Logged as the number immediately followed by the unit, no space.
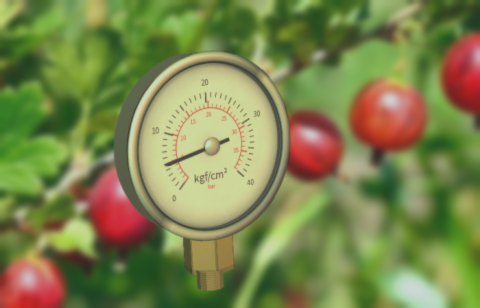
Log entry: 5kg/cm²
